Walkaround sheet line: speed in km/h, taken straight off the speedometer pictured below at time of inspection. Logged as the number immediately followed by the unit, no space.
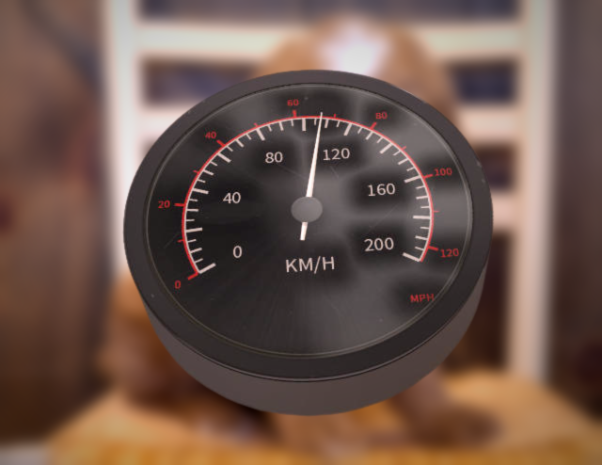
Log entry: 107.5km/h
